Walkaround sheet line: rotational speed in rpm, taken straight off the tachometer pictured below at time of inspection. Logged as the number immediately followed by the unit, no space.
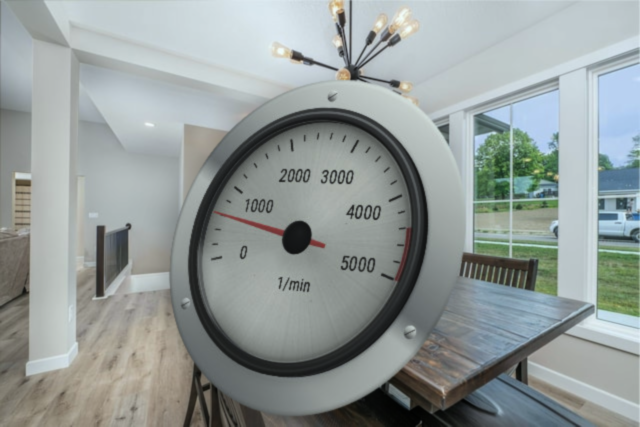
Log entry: 600rpm
